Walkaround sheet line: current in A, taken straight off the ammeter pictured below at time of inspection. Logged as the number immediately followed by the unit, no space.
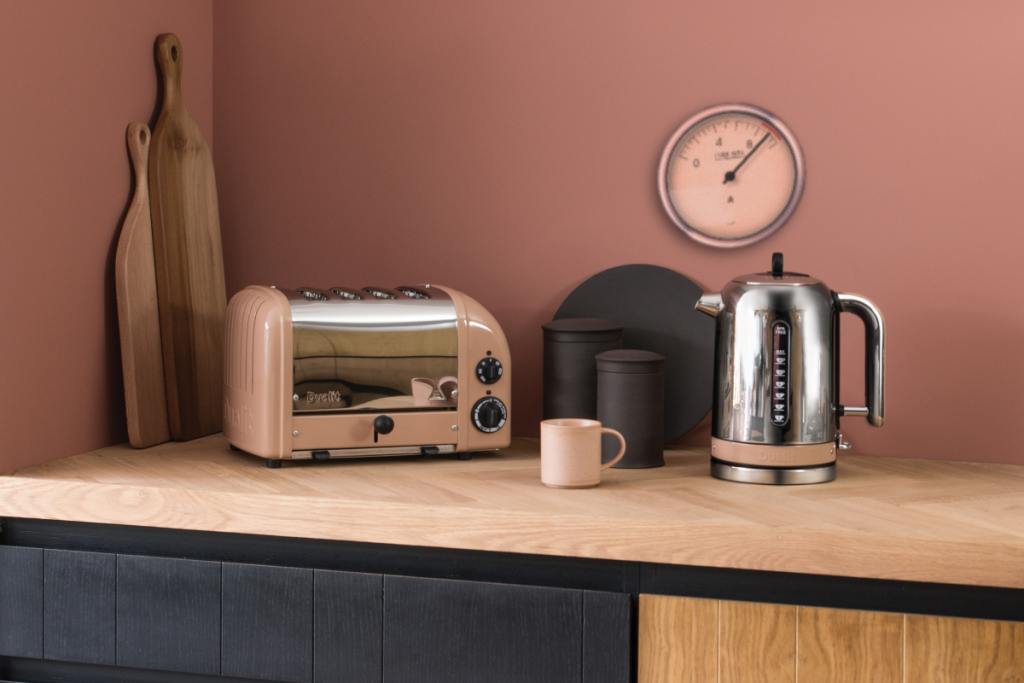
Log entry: 9A
